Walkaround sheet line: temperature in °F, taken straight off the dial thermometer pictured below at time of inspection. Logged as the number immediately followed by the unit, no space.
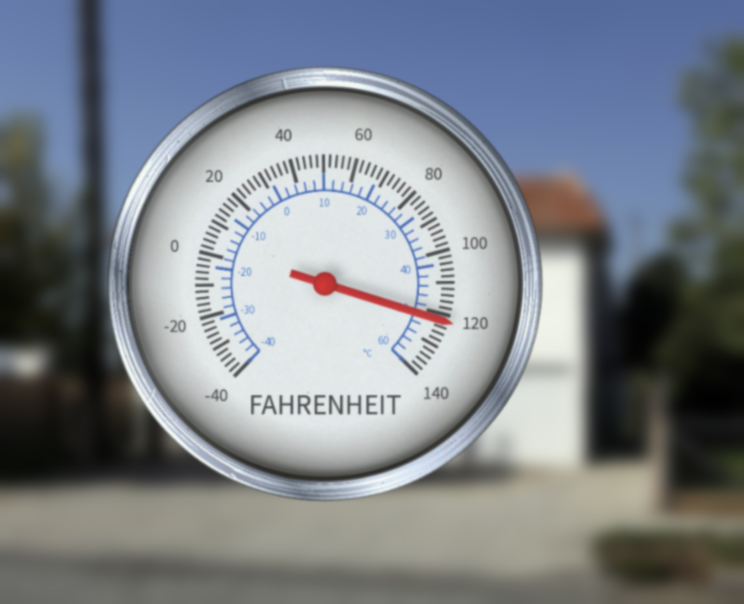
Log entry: 122°F
